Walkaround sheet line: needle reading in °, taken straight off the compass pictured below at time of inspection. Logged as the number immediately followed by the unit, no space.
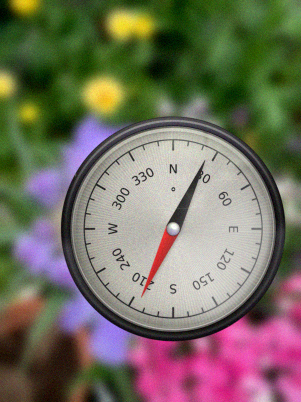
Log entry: 205°
